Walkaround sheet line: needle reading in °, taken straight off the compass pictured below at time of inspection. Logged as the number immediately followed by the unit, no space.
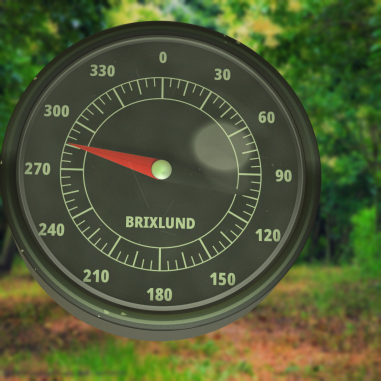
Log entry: 285°
